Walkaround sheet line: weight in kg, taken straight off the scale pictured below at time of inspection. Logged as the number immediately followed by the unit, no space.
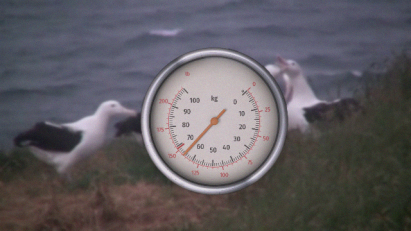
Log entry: 65kg
